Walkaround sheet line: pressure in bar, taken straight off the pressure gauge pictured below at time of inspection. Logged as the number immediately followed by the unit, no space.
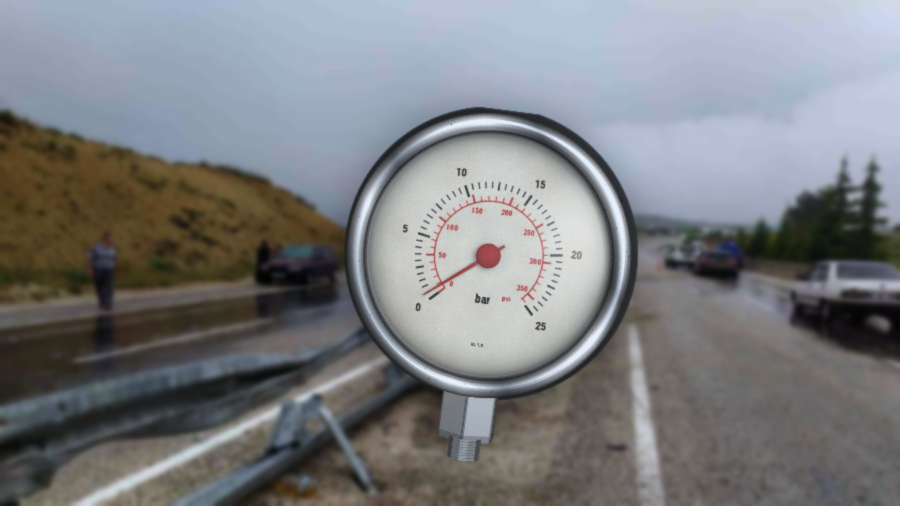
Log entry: 0.5bar
